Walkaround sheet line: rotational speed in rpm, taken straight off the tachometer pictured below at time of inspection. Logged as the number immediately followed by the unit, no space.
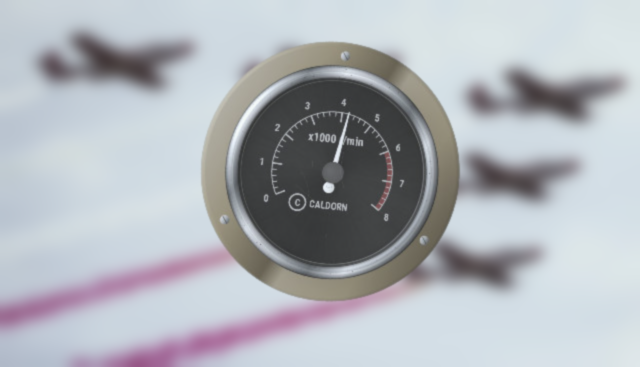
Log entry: 4200rpm
